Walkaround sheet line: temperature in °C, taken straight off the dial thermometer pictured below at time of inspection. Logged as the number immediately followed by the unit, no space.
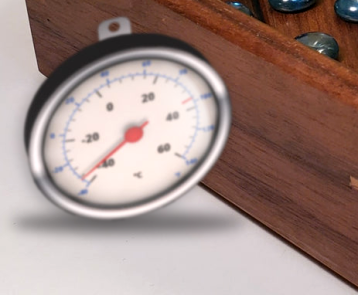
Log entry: -36°C
